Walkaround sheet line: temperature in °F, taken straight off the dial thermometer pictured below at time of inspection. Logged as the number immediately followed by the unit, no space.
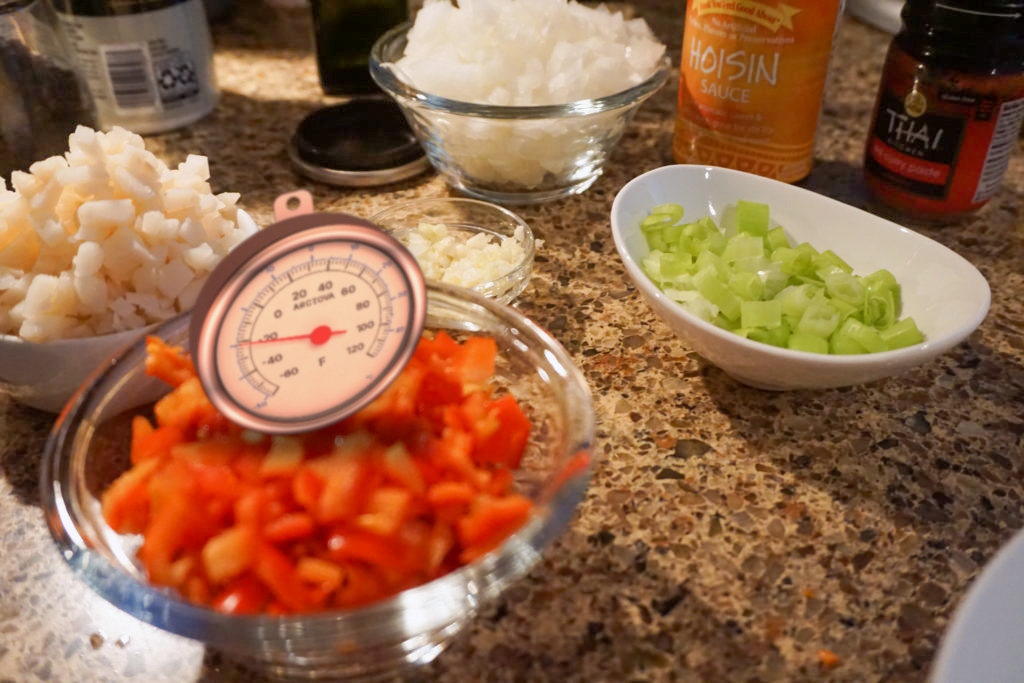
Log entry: -20°F
